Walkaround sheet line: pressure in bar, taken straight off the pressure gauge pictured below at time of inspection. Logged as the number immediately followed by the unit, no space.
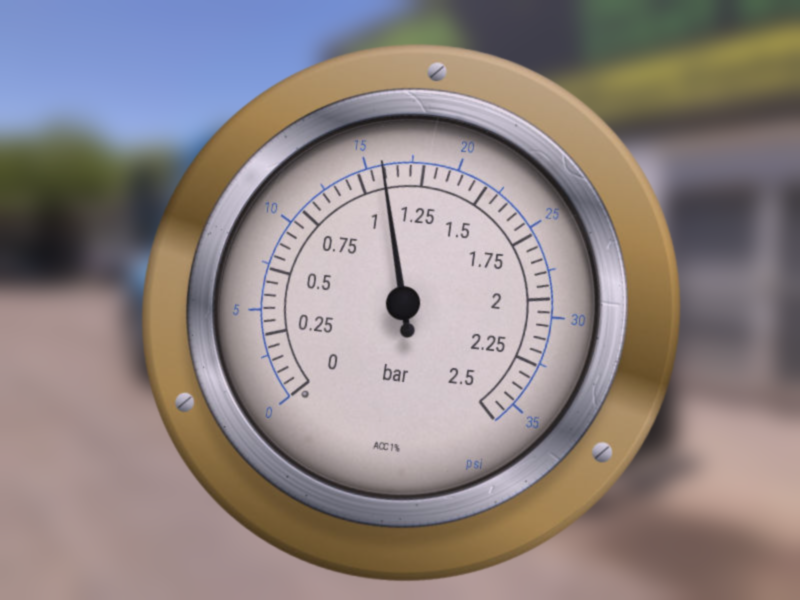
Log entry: 1.1bar
